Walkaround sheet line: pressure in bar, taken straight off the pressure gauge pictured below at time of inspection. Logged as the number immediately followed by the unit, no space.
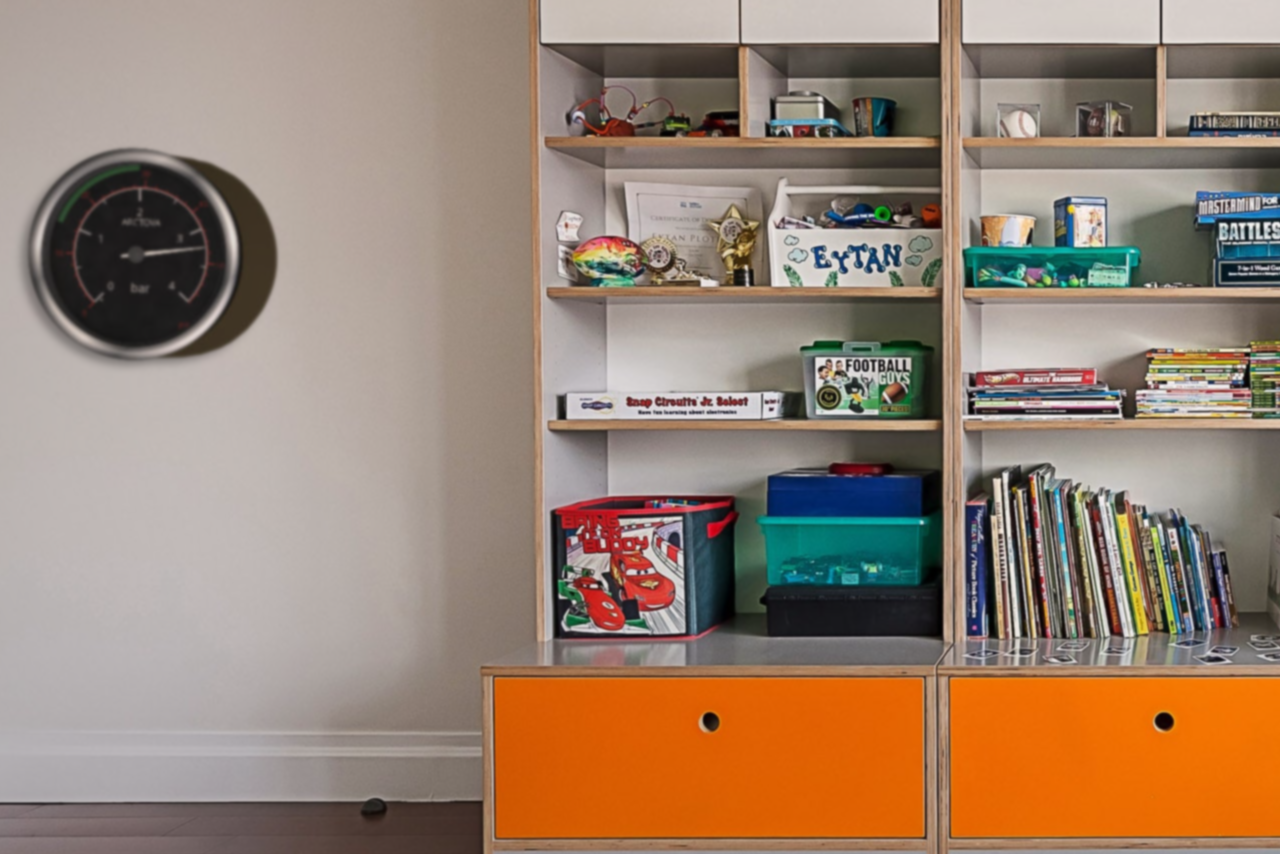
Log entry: 3.25bar
